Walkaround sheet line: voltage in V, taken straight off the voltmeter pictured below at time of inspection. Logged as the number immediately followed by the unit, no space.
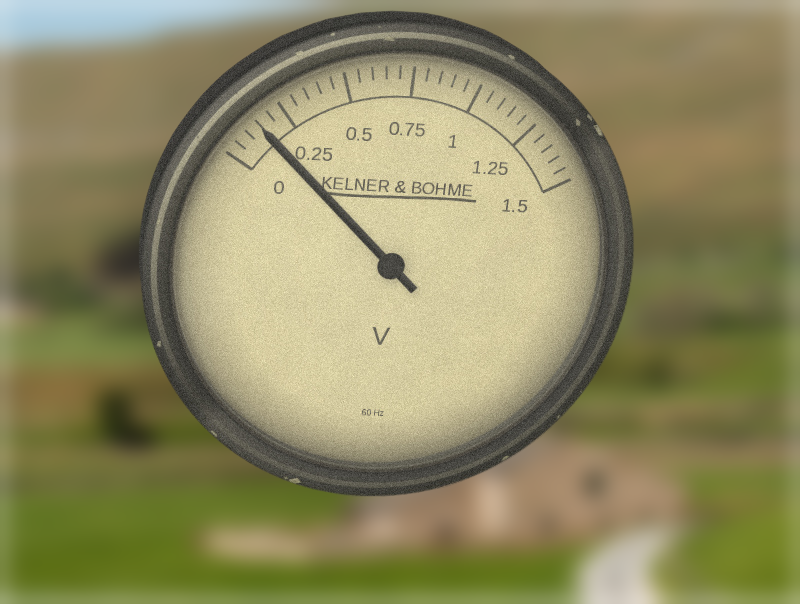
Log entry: 0.15V
